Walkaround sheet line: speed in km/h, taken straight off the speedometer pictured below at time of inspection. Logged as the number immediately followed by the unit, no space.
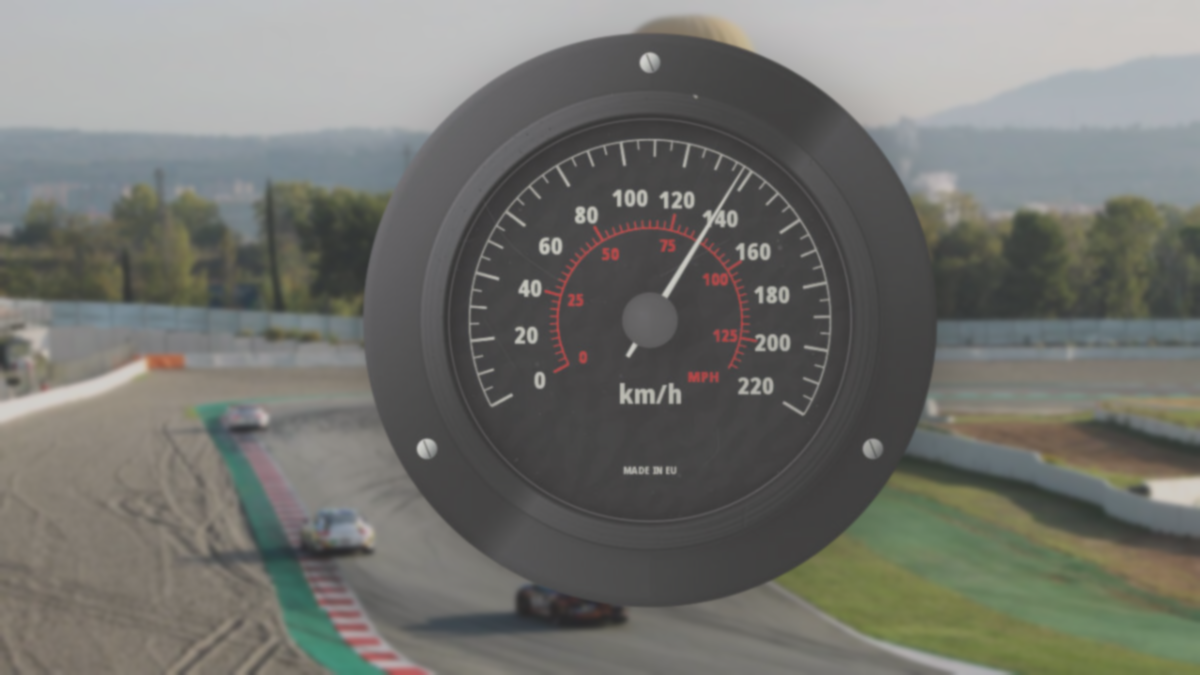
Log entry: 137.5km/h
